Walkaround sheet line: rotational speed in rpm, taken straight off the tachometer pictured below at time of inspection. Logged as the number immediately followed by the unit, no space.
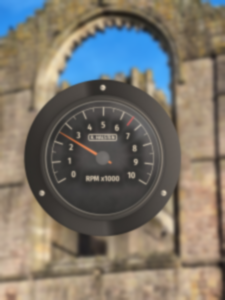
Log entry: 2500rpm
